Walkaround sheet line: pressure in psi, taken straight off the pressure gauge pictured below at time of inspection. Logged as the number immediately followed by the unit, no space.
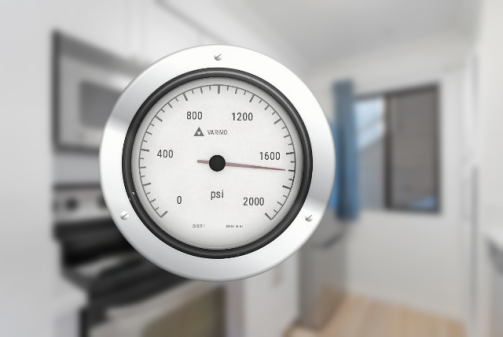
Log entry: 1700psi
